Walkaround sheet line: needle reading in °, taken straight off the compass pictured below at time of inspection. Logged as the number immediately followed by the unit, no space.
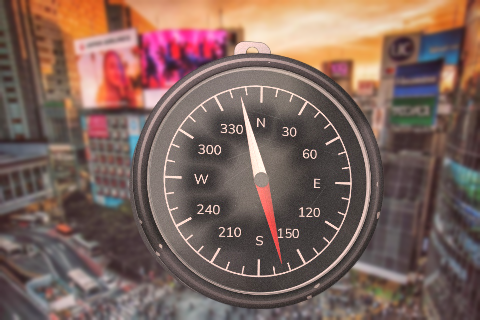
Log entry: 165°
